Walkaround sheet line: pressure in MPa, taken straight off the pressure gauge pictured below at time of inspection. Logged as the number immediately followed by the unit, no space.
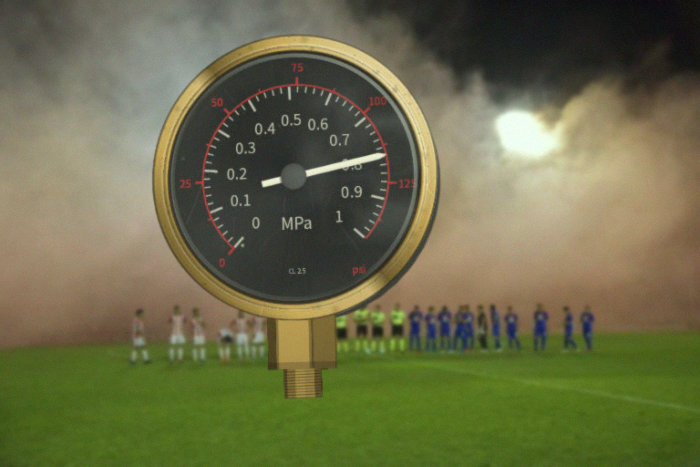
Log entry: 0.8MPa
